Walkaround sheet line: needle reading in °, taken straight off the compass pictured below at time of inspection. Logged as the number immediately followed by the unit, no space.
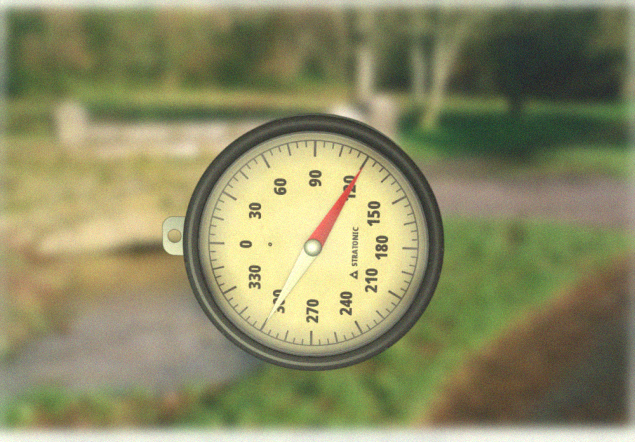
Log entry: 120°
